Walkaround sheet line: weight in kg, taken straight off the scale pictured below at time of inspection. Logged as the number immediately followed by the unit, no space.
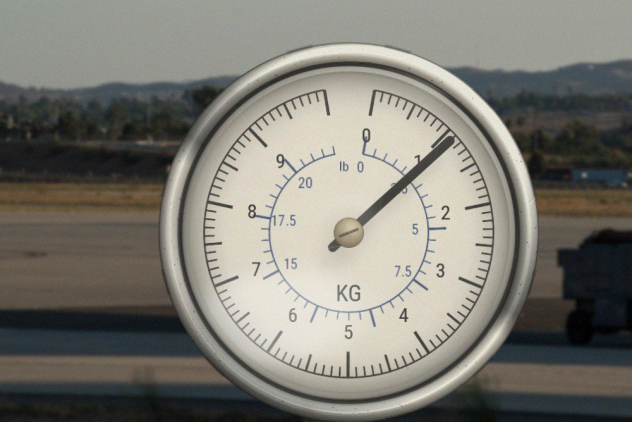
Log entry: 1.1kg
